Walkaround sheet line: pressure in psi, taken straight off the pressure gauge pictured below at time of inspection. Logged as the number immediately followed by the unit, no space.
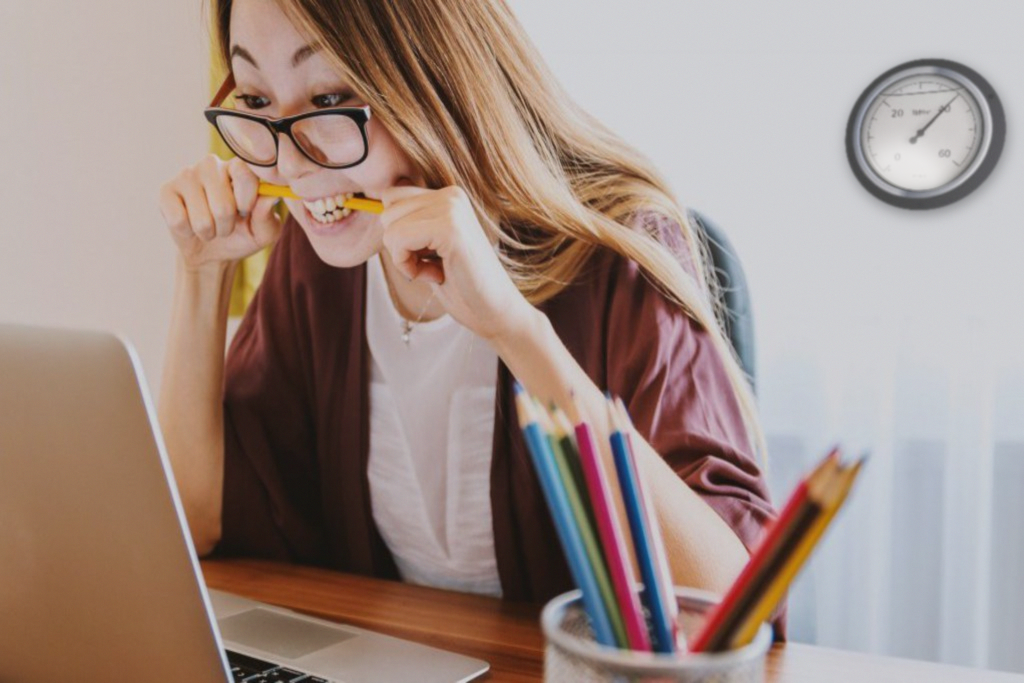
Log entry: 40psi
